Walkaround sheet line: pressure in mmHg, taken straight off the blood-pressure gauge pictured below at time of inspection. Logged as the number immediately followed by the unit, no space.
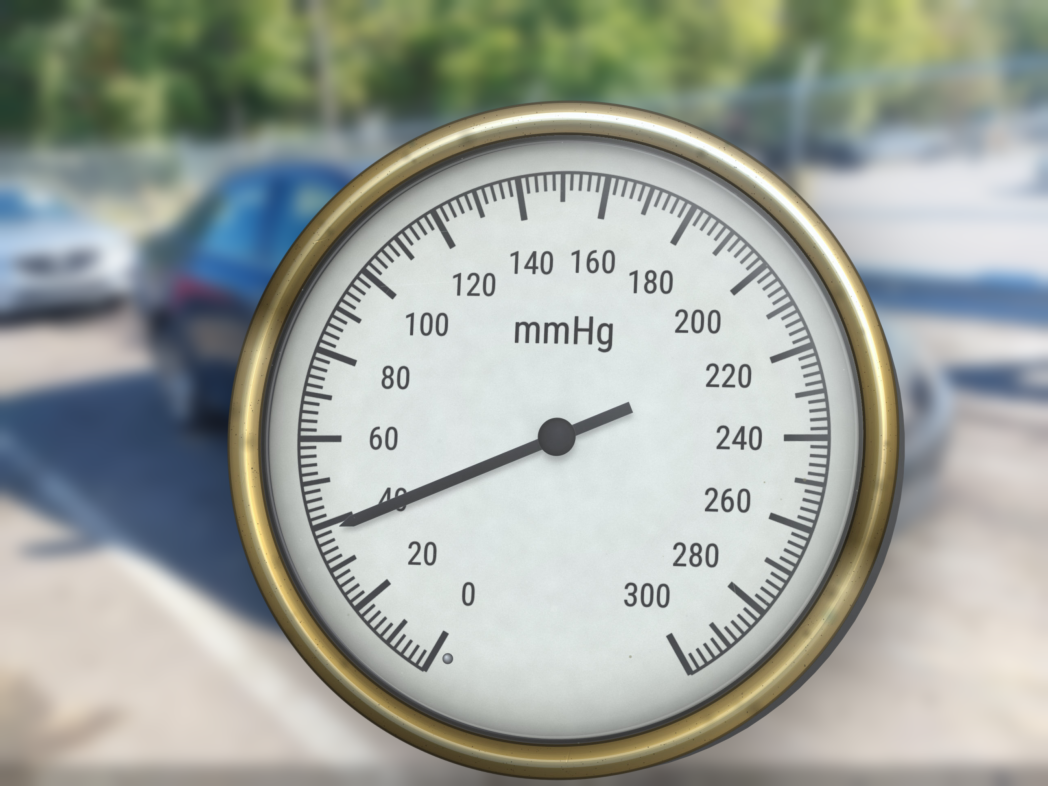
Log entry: 38mmHg
